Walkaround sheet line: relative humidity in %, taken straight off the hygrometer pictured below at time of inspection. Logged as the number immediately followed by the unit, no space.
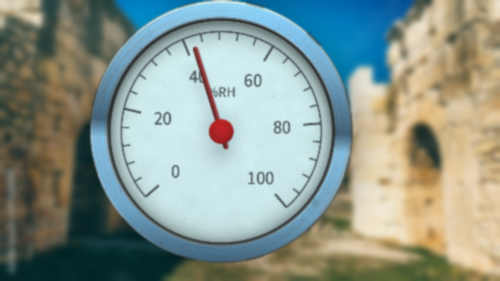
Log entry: 42%
